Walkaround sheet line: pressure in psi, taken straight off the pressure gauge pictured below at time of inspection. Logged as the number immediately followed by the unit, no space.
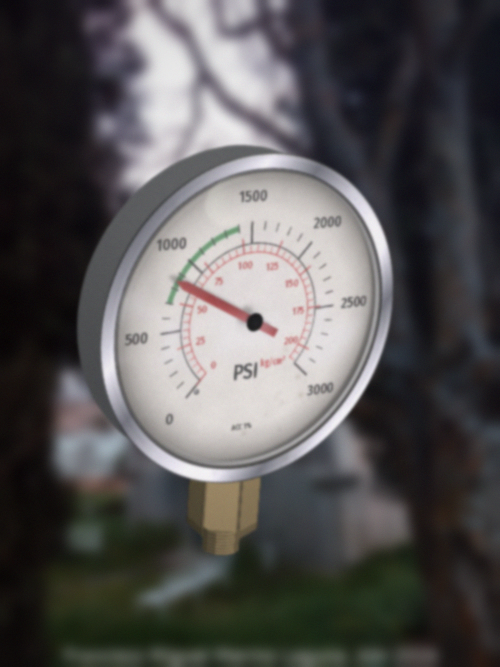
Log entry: 850psi
